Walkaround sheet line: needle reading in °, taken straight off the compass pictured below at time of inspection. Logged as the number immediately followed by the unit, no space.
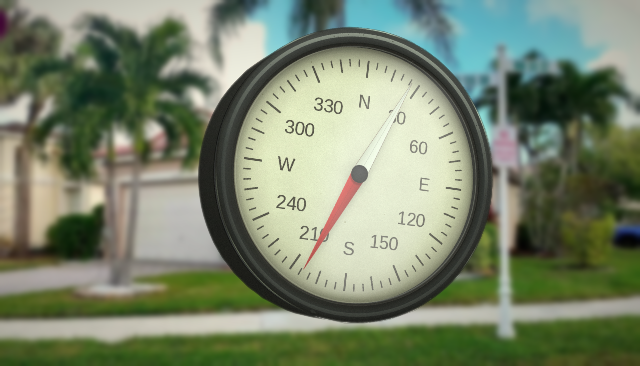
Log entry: 205°
